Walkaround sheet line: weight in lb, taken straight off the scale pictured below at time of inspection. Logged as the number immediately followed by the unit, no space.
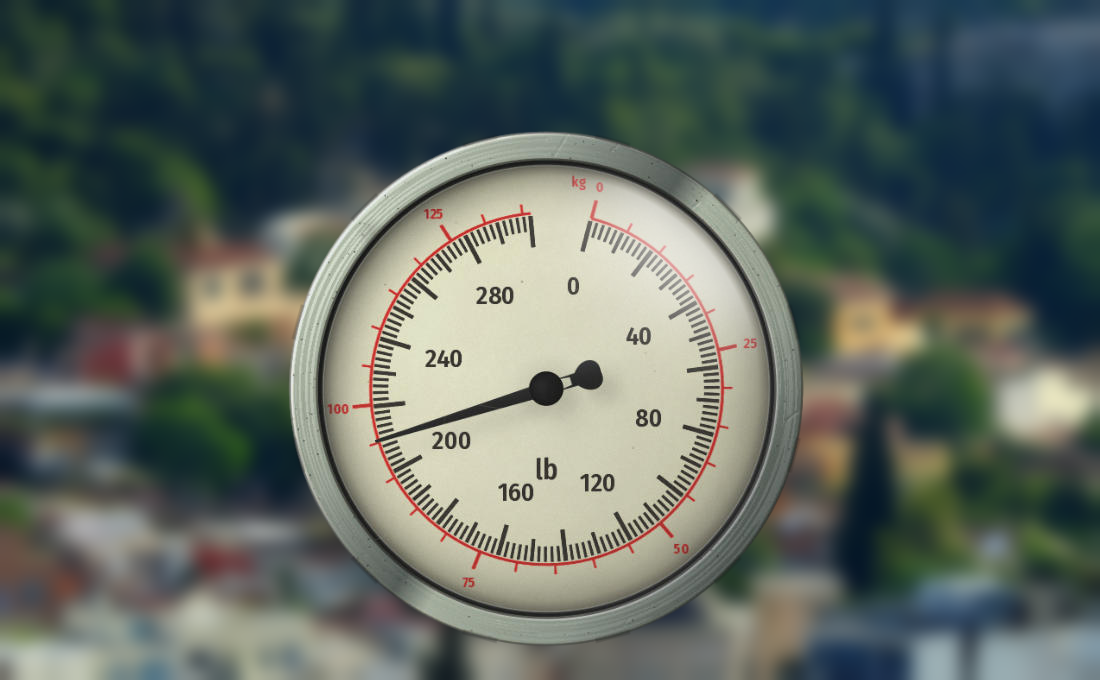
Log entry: 210lb
